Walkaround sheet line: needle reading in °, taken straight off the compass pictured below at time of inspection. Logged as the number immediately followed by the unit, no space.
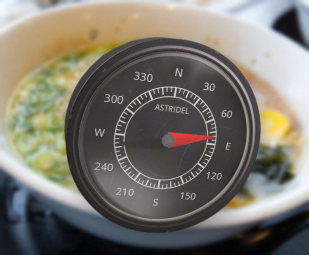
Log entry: 80°
